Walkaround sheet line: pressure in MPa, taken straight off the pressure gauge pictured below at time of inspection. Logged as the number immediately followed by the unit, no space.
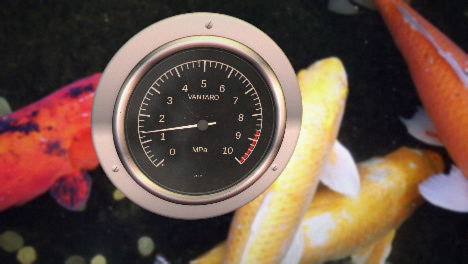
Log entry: 1.4MPa
